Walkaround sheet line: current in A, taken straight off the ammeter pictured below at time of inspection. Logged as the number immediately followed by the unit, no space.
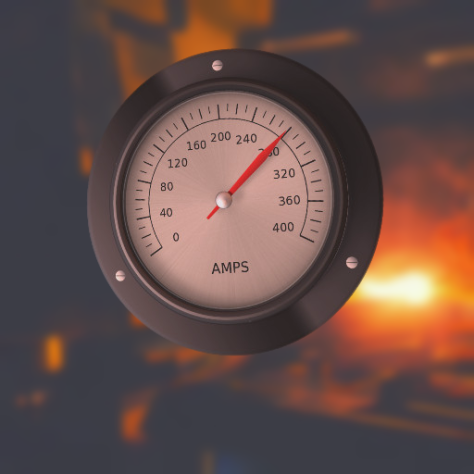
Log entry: 280A
